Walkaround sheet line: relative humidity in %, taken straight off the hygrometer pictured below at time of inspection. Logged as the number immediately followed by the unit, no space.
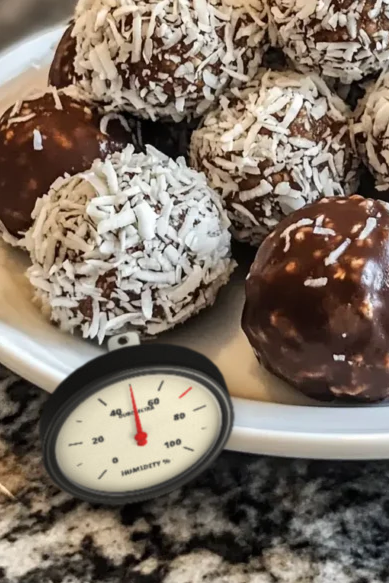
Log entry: 50%
